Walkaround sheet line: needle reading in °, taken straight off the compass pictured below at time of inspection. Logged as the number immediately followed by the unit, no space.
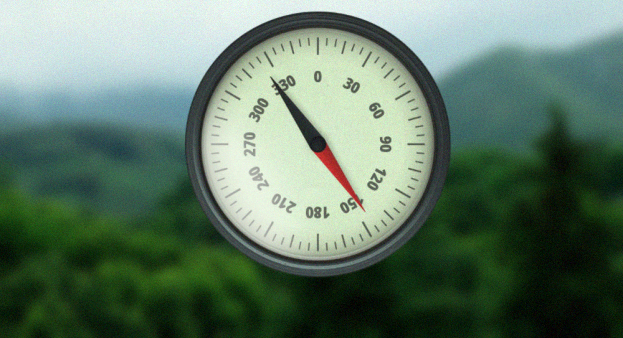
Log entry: 145°
